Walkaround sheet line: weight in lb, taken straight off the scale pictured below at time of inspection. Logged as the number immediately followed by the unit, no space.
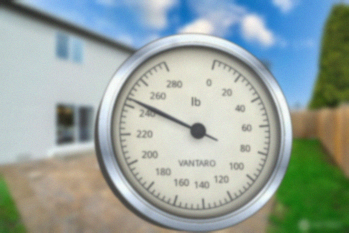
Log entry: 244lb
